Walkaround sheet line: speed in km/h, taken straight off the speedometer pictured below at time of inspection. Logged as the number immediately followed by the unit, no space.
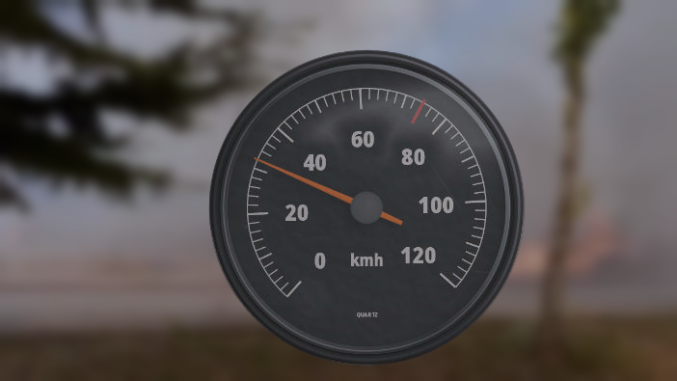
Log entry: 32km/h
